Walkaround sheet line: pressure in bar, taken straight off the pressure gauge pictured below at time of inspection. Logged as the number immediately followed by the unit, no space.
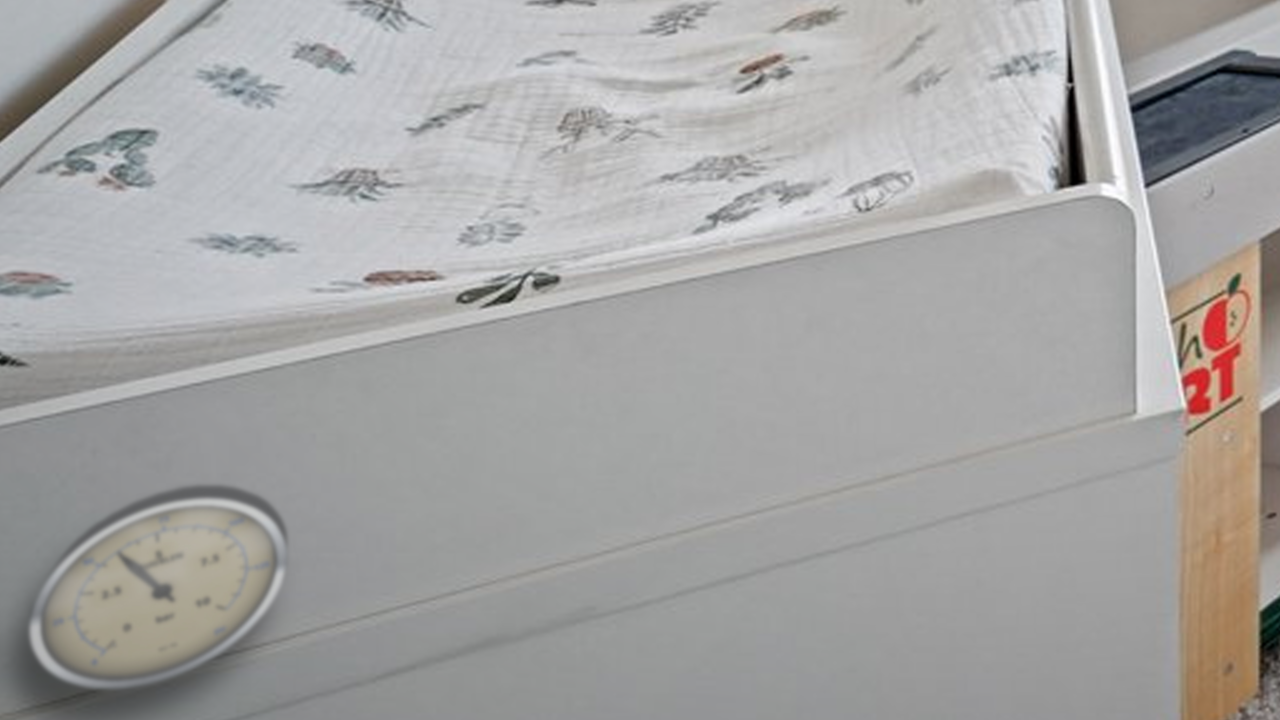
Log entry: 4bar
